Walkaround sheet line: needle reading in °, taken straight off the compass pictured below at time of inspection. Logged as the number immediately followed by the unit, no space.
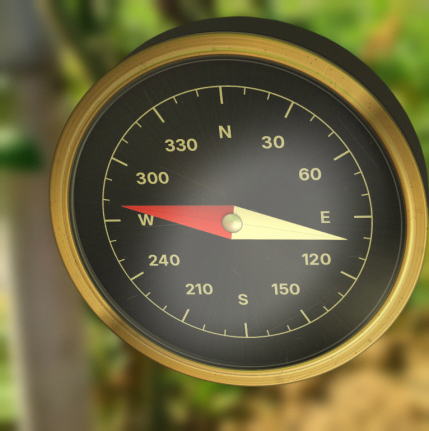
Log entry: 280°
